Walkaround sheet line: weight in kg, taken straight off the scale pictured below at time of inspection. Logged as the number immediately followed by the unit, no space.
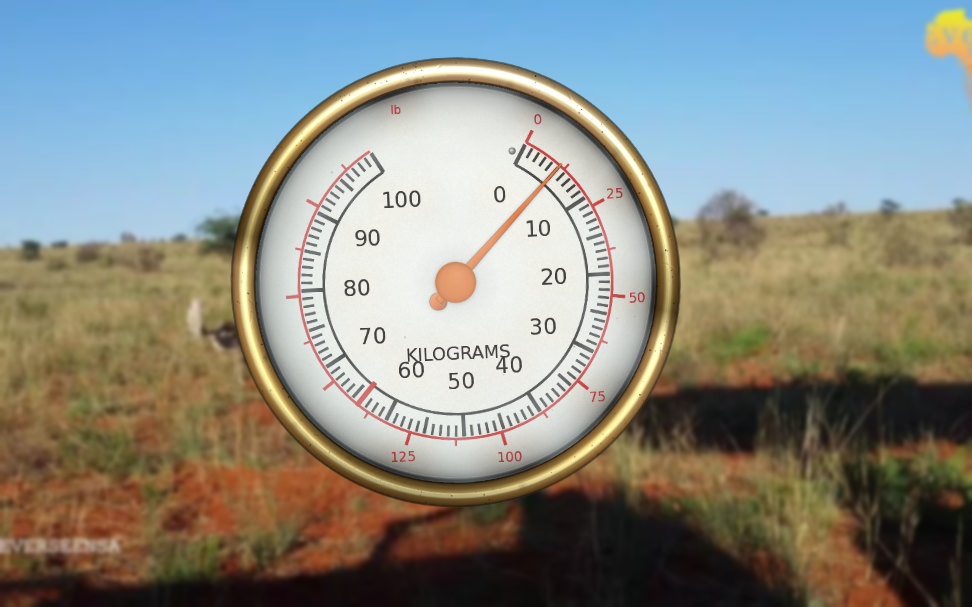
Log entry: 5kg
